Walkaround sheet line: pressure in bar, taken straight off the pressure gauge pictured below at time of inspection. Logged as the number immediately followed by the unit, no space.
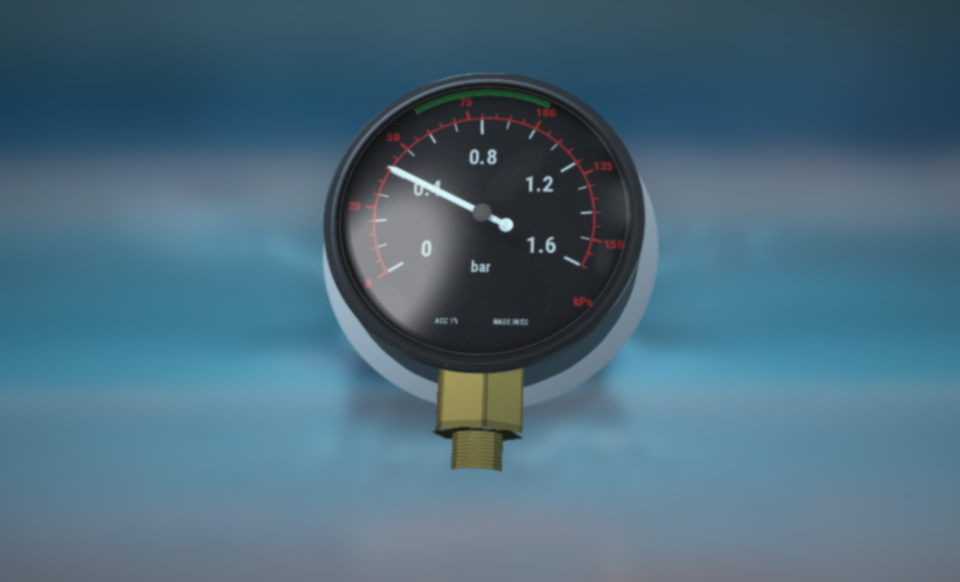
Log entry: 0.4bar
